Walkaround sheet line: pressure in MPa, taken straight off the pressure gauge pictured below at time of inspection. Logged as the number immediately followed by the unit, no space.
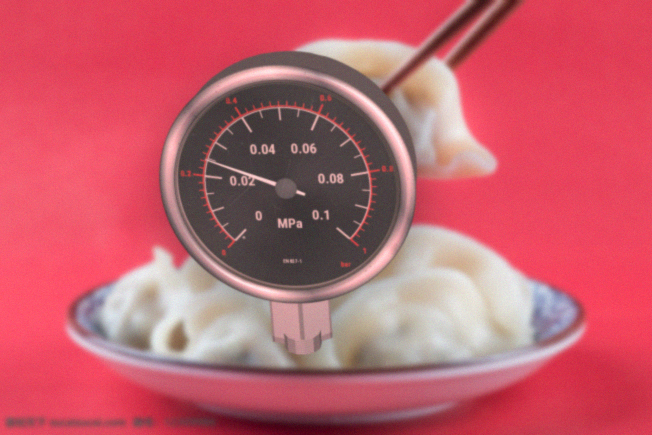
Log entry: 0.025MPa
